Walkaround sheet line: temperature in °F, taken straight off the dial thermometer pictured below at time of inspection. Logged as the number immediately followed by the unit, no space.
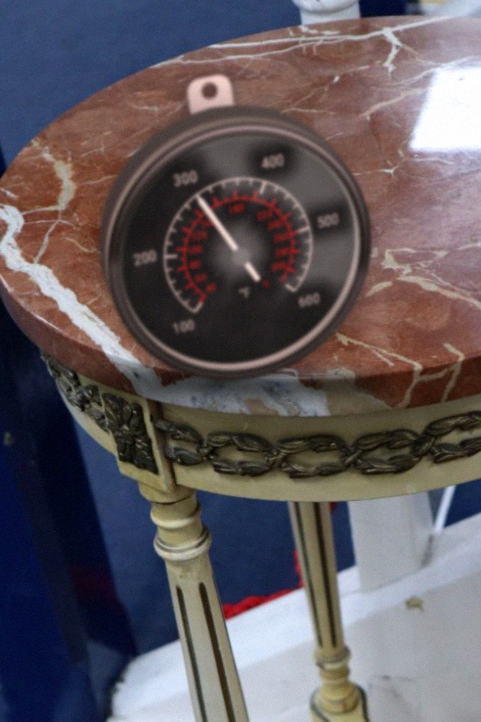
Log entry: 300°F
